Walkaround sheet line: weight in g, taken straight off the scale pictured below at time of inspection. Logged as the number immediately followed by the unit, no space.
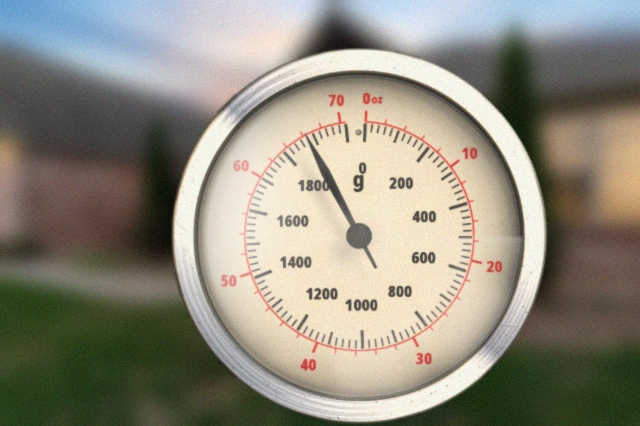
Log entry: 1880g
